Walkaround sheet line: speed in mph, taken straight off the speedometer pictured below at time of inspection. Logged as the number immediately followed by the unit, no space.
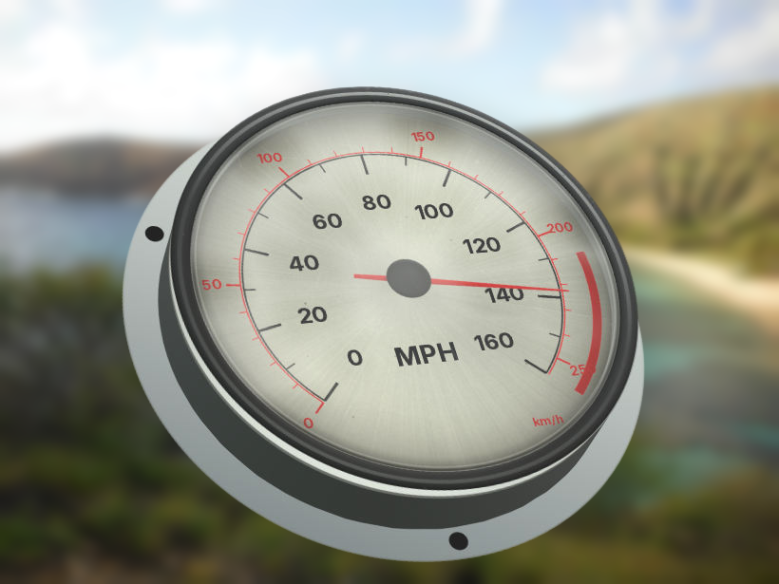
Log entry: 140mph
